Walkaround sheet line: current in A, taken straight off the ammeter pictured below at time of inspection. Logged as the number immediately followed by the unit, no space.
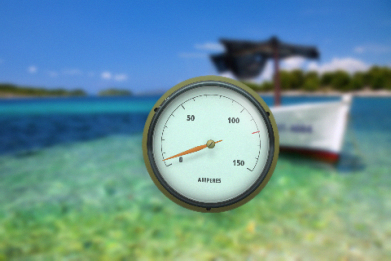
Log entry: 5A
